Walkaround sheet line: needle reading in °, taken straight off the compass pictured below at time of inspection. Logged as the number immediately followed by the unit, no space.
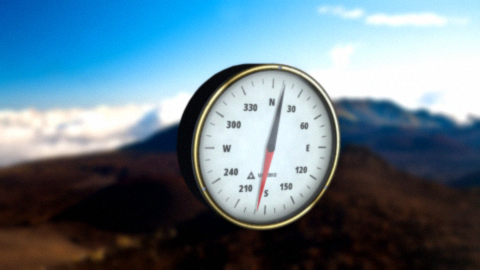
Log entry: 190°
